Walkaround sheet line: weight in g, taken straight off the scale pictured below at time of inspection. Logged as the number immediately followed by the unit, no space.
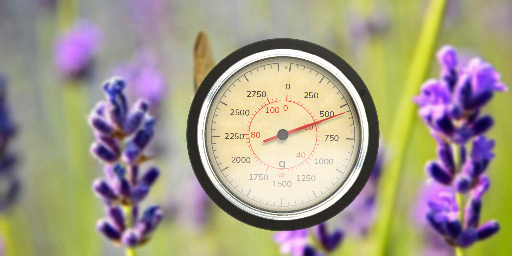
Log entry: 550g
